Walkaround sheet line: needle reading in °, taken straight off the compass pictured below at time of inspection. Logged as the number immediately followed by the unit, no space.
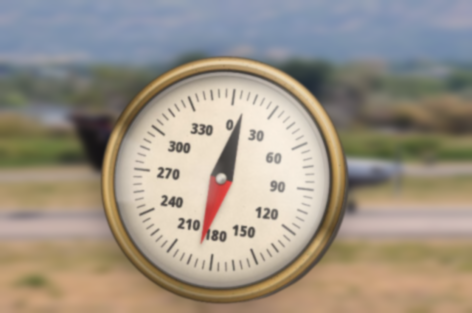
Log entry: 190°
